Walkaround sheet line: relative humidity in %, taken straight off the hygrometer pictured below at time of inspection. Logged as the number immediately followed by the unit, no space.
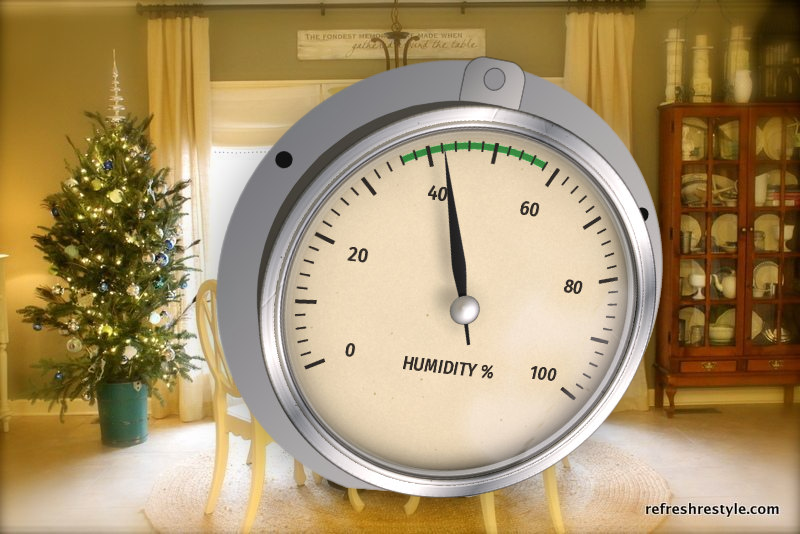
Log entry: 42%
